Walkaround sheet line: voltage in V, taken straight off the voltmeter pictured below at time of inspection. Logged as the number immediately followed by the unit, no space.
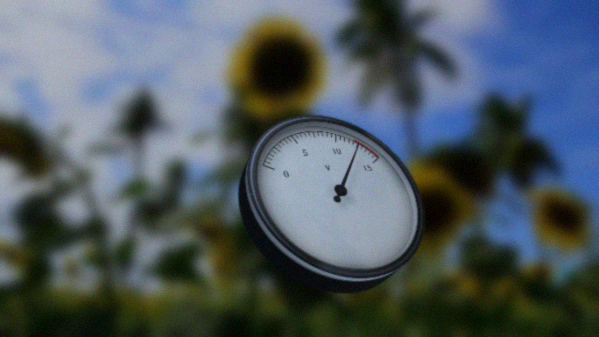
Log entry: 12.5V
